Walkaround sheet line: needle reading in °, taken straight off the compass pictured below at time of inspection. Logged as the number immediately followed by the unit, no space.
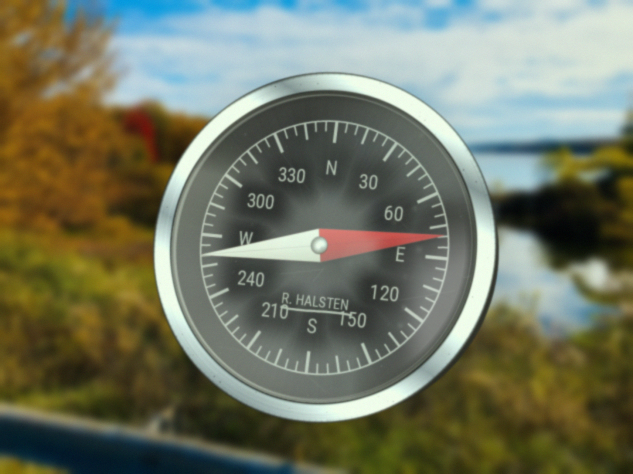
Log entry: 80°
